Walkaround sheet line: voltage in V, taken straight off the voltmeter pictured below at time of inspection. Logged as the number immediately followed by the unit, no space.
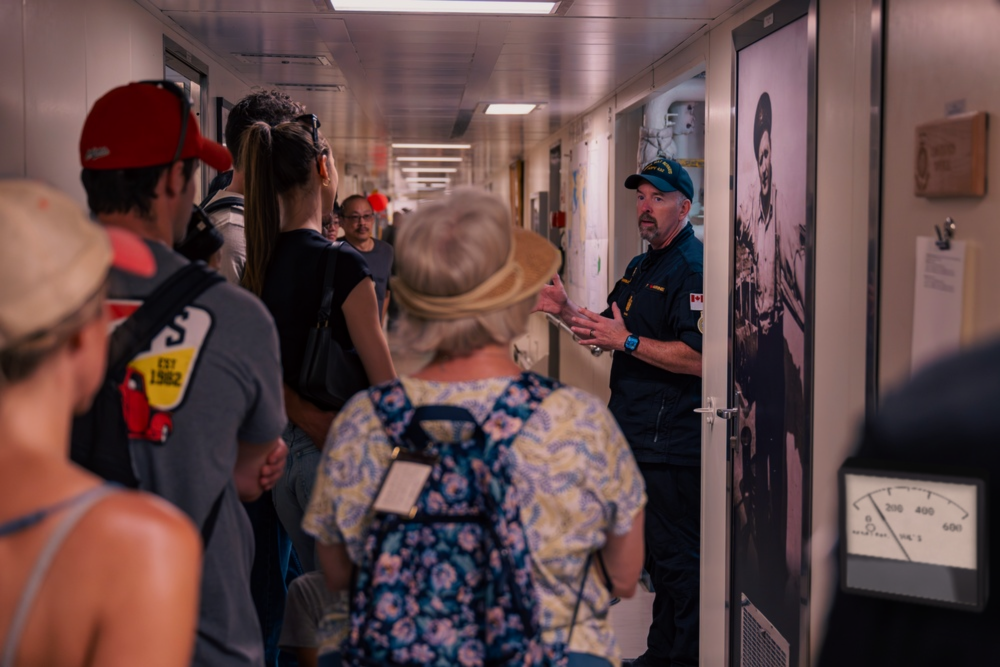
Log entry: 100V
